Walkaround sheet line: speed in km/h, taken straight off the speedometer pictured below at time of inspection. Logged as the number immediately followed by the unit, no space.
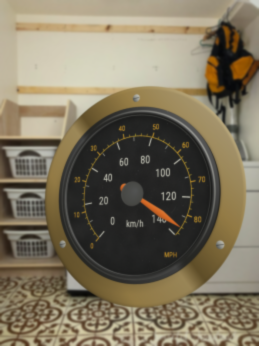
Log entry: 135km/h
